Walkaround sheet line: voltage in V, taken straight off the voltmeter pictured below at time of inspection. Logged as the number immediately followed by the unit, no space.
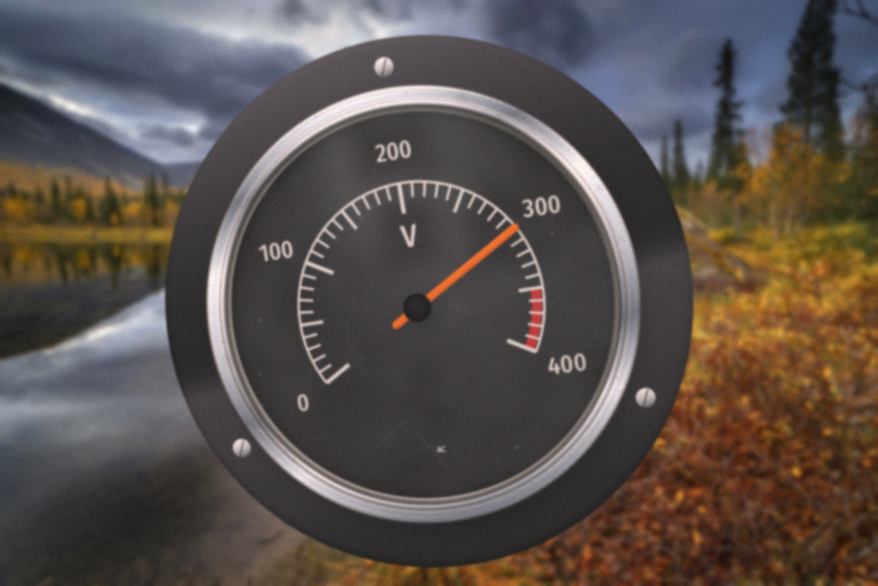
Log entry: 300V
